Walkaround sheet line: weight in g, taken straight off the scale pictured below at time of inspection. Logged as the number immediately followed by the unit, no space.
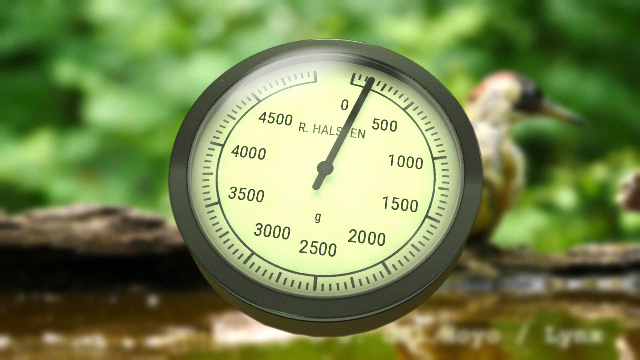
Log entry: 150g
